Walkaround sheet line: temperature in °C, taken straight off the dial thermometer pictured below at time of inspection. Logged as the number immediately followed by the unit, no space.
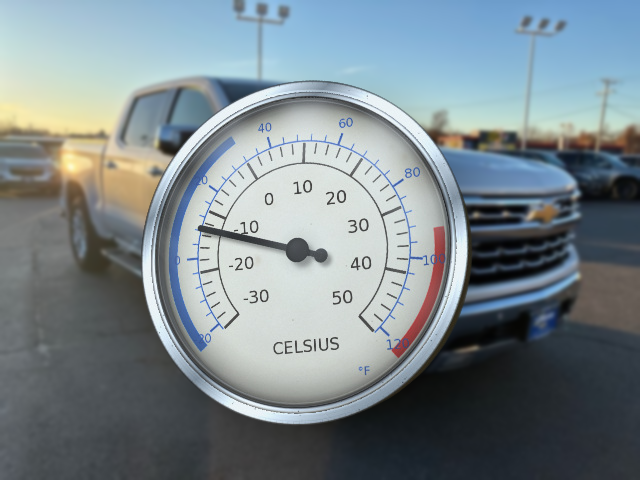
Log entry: -13°C
